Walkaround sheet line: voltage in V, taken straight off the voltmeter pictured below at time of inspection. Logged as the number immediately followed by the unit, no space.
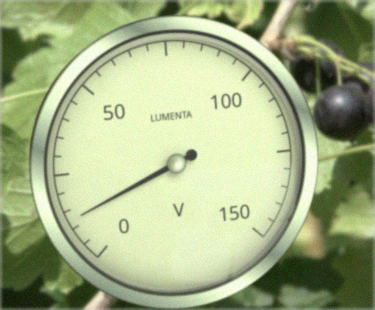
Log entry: 12.5V
